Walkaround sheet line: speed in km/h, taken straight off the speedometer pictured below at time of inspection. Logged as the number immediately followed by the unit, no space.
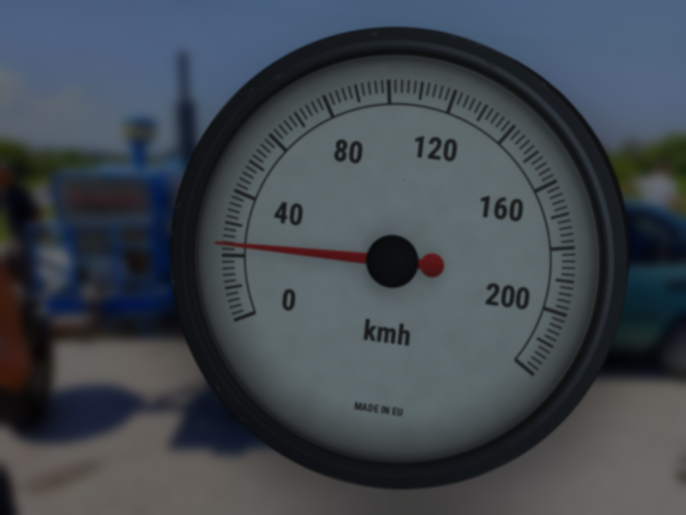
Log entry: 24km/h
